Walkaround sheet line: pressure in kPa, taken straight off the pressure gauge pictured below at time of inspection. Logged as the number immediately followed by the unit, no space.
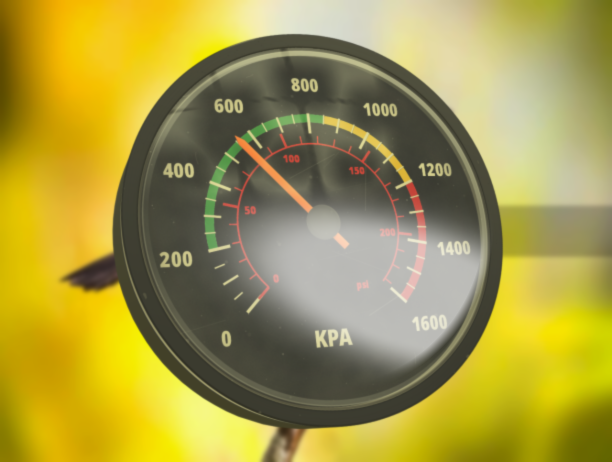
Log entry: 550kPa
